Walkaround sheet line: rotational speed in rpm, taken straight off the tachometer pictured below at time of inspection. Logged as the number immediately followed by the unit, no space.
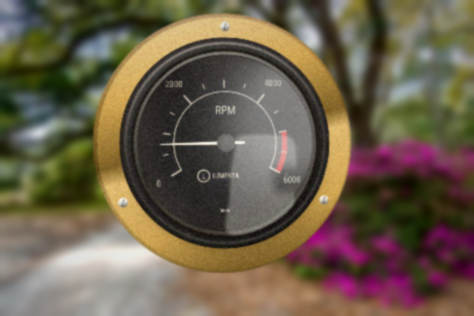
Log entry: 750rpm
